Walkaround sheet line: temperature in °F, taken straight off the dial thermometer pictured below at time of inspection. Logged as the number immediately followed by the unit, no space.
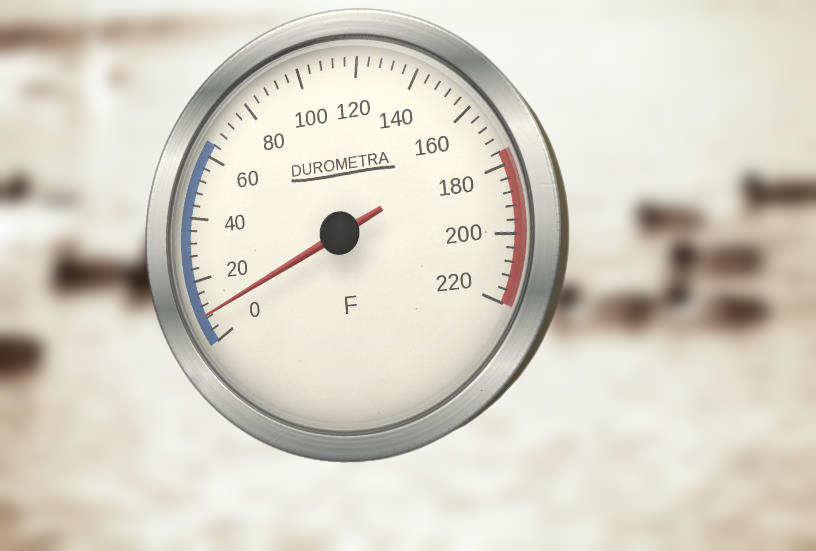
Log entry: 8°F
